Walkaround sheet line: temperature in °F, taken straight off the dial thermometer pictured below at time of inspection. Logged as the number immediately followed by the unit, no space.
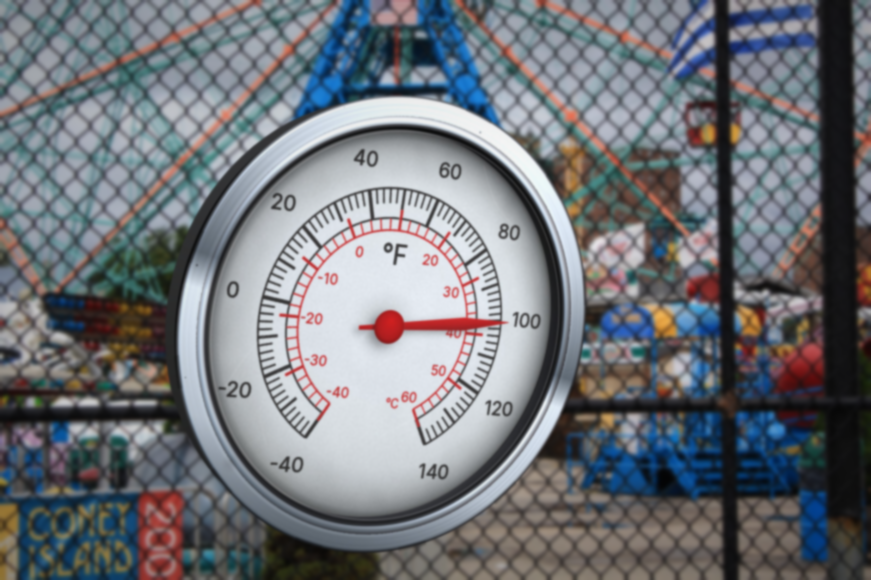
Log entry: 100°F
